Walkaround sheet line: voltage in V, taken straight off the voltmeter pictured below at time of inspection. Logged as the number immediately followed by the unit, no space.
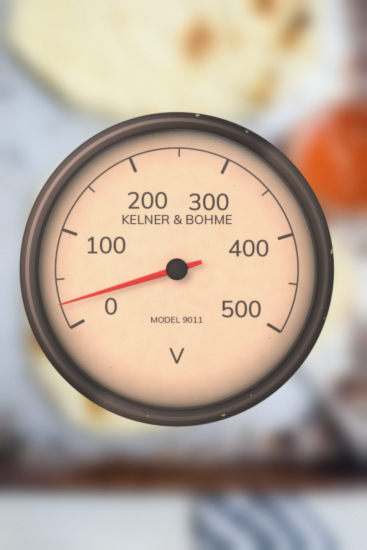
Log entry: 25V
